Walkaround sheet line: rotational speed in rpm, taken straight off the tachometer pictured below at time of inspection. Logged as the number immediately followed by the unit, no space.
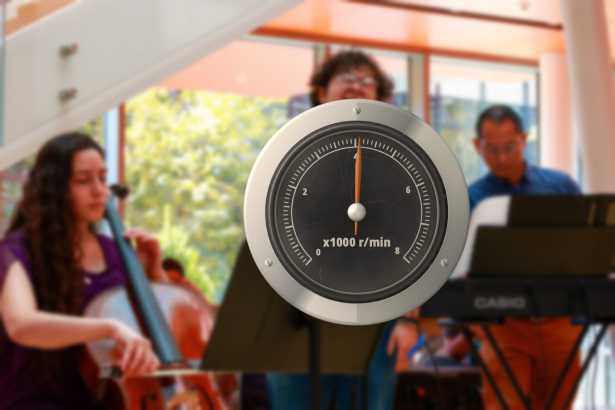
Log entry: 4100rpm
